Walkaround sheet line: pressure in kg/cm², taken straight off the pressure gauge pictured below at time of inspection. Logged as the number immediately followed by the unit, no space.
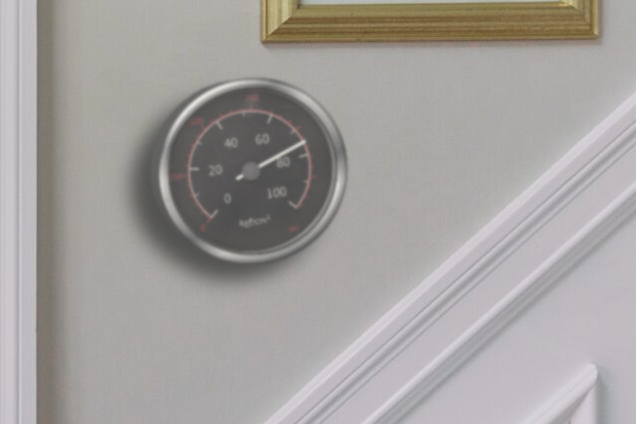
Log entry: 75kg/cm²
